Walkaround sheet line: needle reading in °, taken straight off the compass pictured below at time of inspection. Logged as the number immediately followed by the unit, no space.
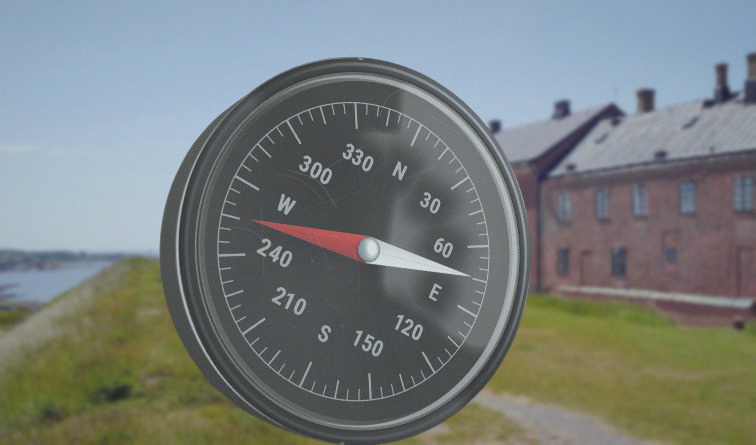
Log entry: 255°
